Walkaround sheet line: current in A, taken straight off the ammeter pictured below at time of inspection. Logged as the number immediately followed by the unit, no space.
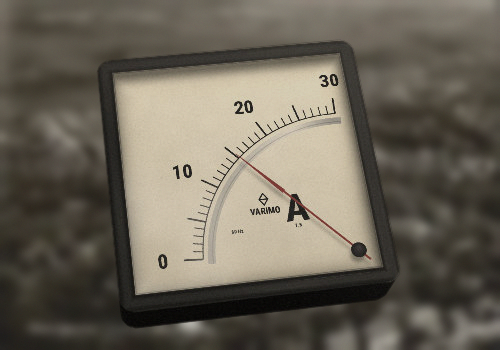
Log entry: 15A
